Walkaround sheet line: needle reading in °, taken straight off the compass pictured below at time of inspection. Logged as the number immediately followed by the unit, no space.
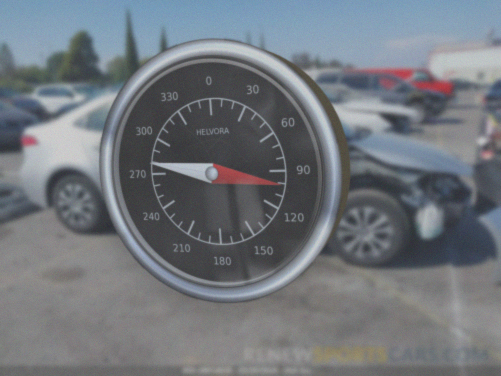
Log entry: 100°
